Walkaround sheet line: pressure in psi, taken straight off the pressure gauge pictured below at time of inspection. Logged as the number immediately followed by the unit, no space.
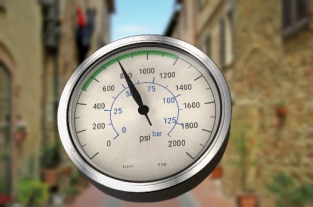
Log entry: 800psi
